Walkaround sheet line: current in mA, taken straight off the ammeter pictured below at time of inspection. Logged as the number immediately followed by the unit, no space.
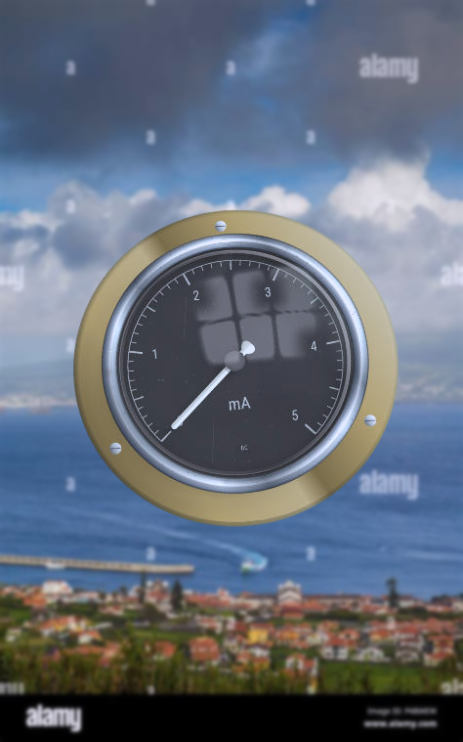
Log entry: 0mA
